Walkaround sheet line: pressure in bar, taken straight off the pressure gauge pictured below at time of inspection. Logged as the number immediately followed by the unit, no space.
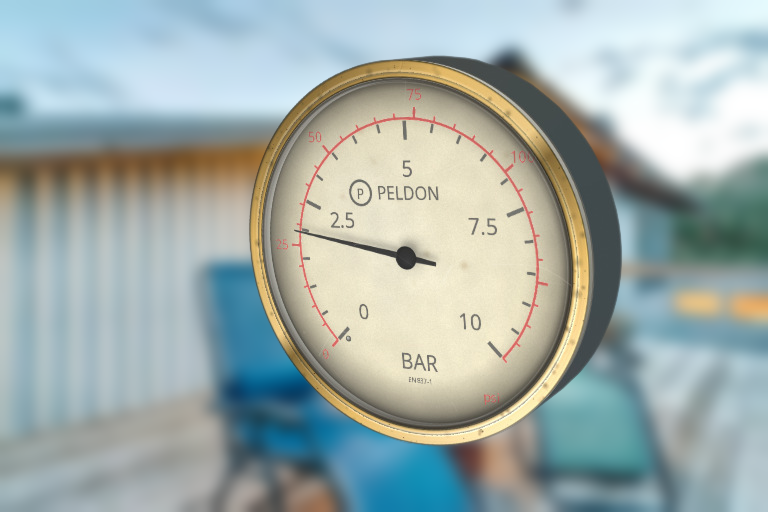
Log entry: 2bar
